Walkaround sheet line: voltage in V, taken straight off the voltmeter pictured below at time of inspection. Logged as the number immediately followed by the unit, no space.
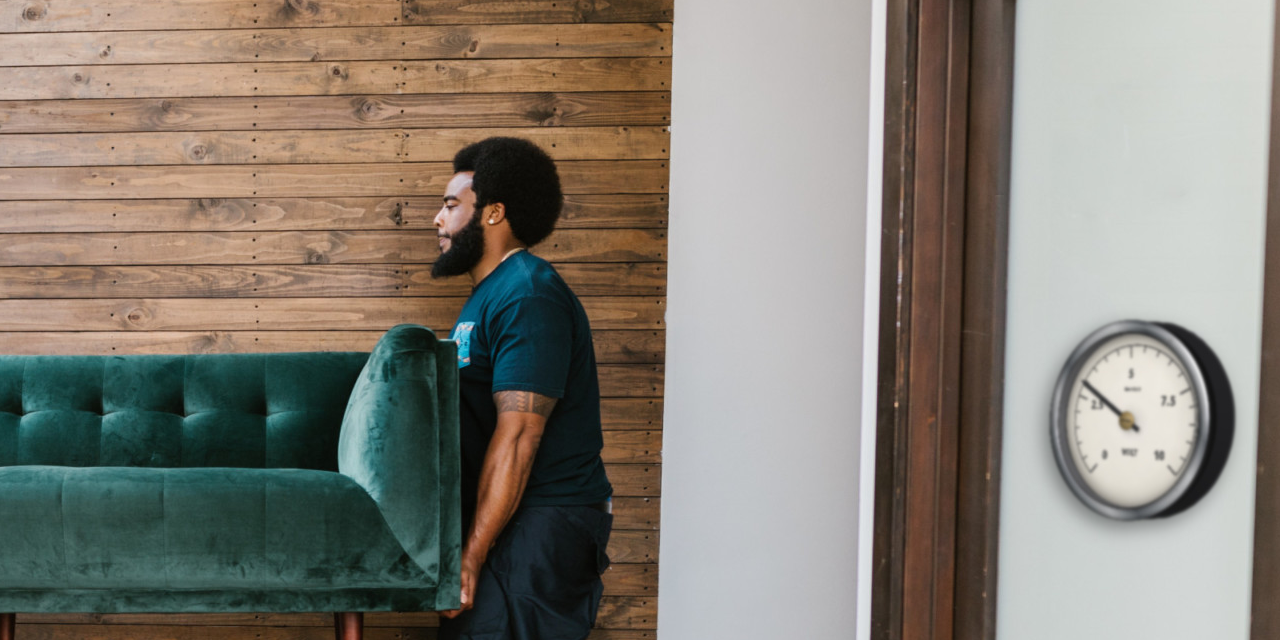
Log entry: 3V
